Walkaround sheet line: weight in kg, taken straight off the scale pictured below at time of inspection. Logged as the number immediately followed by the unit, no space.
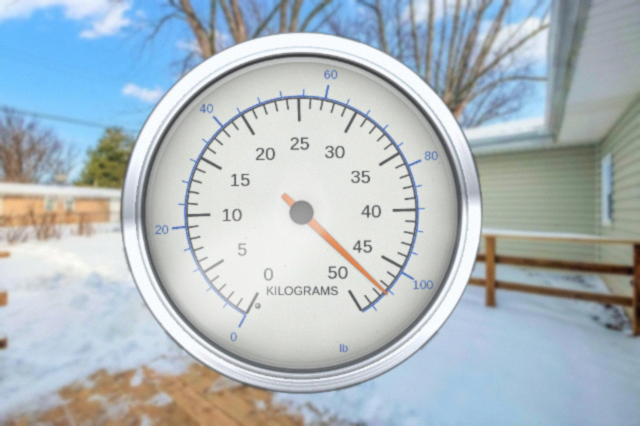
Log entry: 47.5kg
